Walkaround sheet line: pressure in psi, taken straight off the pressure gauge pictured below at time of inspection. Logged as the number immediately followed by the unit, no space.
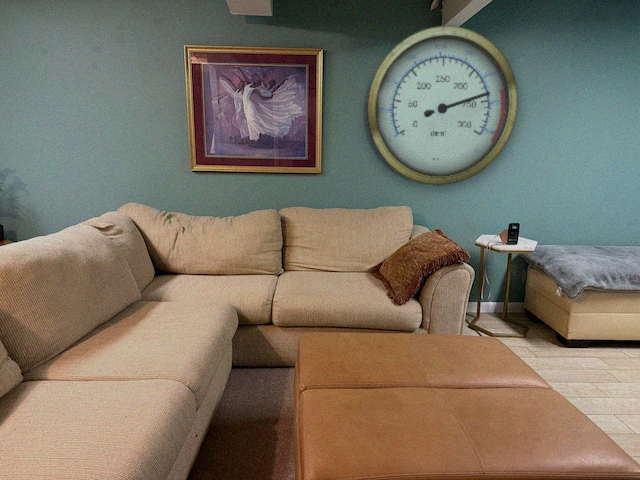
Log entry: 240psi
